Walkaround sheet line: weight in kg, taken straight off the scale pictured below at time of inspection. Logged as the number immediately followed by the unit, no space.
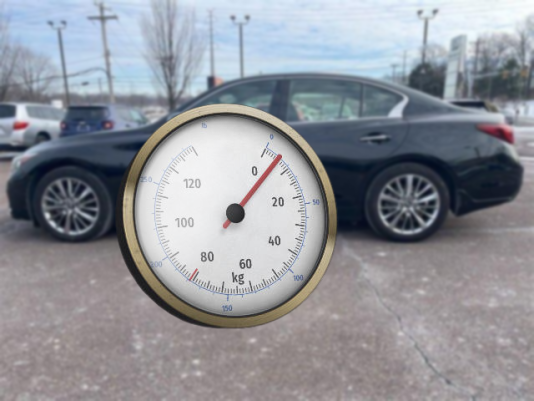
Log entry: 5kg
